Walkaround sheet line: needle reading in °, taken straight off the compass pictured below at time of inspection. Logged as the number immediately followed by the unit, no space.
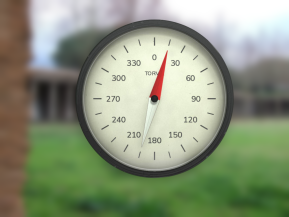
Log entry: 15°
